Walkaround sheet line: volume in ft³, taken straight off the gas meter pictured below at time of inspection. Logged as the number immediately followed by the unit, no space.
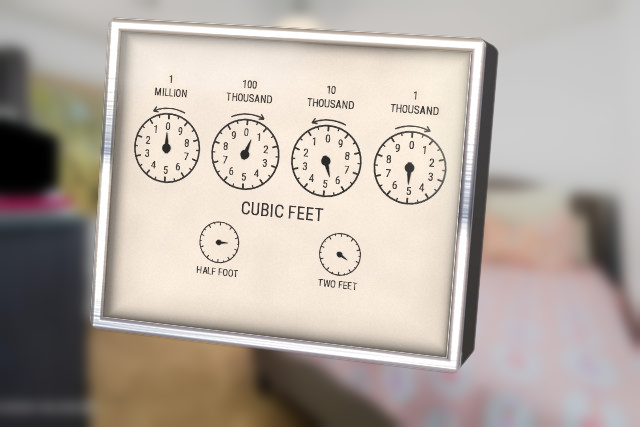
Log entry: 5500ft³
